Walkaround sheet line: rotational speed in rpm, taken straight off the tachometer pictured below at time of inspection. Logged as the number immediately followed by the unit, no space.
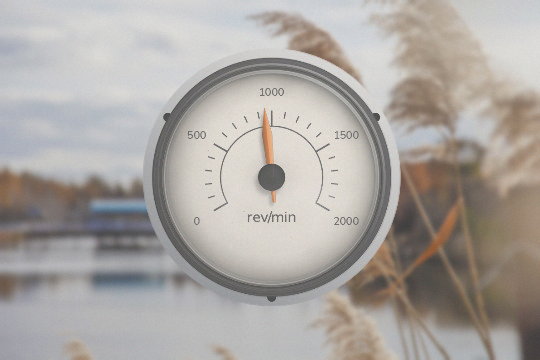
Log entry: 950rpm
